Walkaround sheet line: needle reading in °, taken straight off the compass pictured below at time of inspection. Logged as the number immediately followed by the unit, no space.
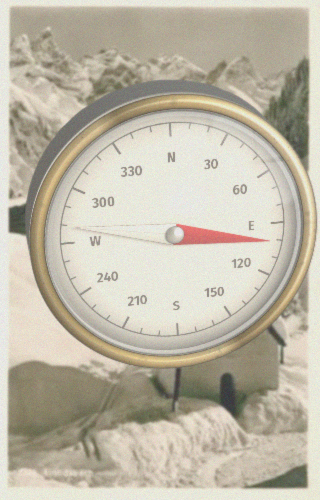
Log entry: 100°
